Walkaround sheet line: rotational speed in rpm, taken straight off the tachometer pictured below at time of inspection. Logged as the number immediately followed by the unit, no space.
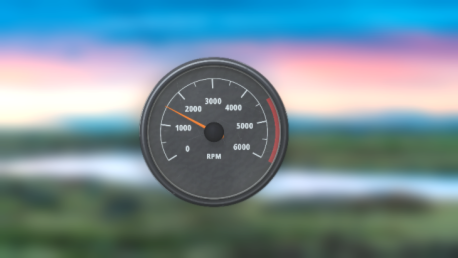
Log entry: 1500rpm
